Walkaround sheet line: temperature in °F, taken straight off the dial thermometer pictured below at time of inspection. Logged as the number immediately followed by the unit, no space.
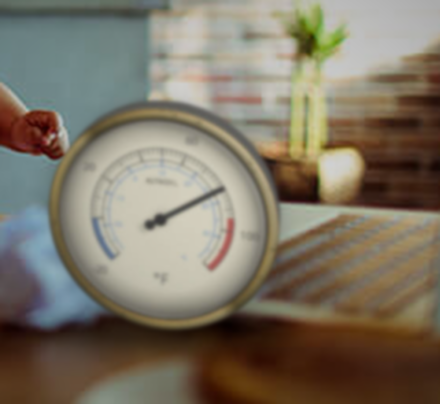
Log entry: 80°F
